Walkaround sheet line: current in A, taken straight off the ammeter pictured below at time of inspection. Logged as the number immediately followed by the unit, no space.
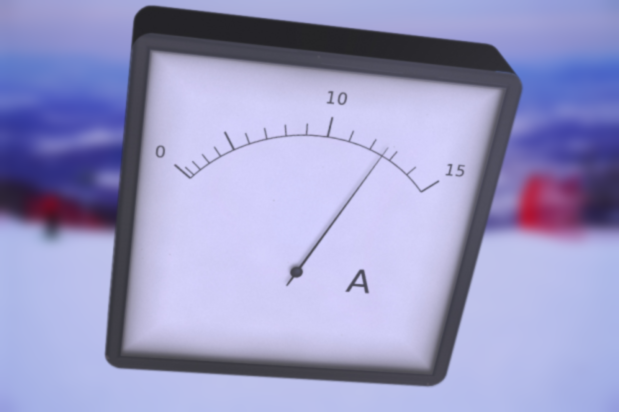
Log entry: 12.5A
